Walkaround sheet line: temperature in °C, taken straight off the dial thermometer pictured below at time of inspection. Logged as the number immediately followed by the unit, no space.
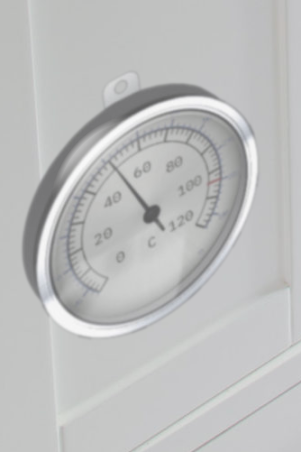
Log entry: 50°C
